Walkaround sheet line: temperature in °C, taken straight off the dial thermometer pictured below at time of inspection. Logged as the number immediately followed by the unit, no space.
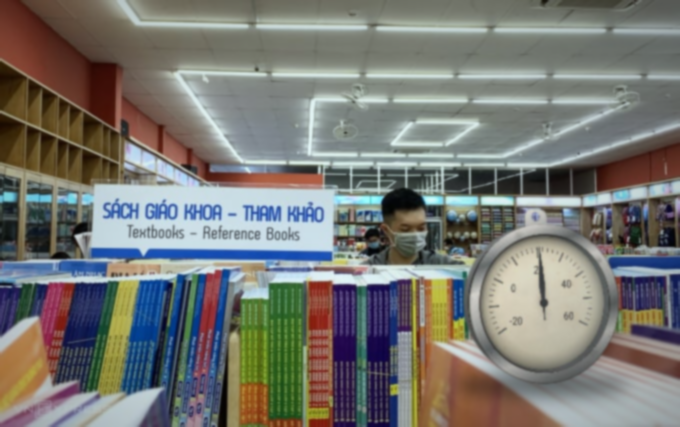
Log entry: 20°C
